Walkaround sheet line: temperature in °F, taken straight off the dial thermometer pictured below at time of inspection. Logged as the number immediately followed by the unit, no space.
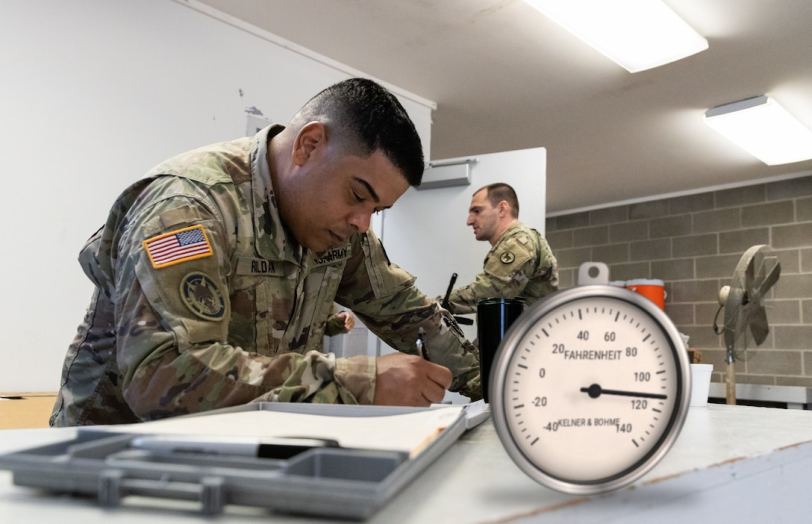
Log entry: 112°F
